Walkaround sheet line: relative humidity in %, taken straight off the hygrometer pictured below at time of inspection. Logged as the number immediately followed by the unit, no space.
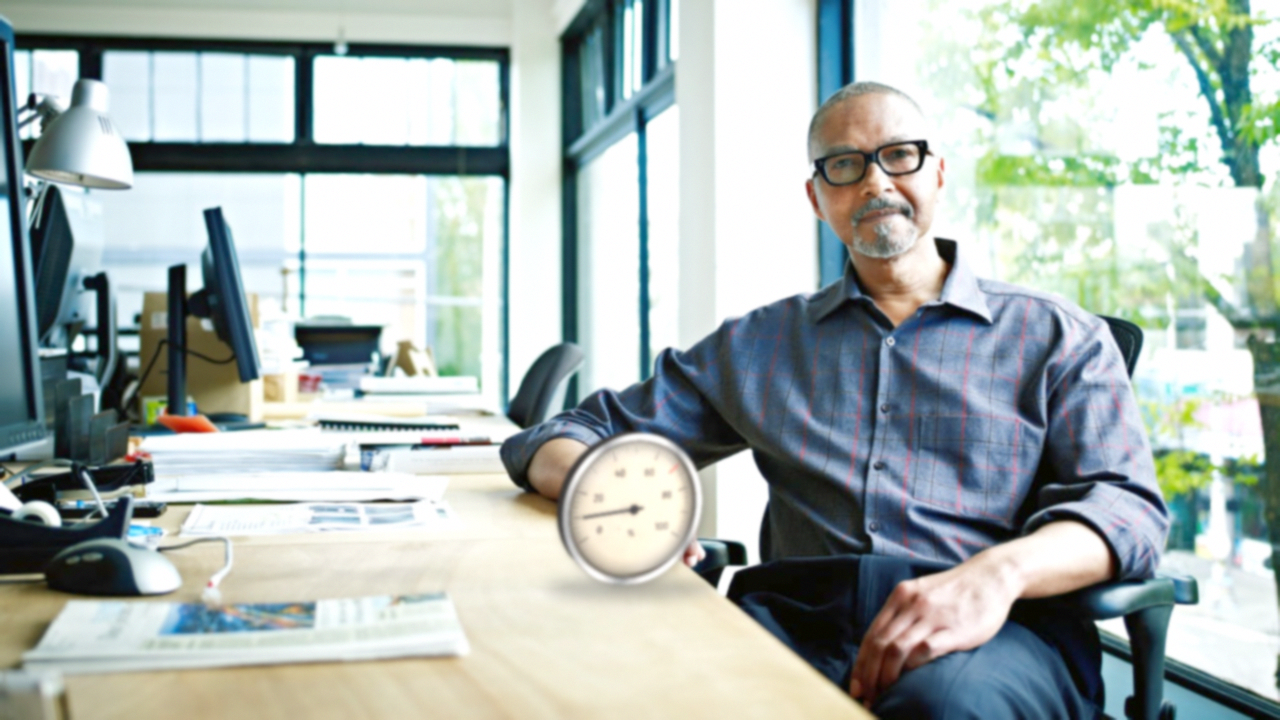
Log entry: 10%
